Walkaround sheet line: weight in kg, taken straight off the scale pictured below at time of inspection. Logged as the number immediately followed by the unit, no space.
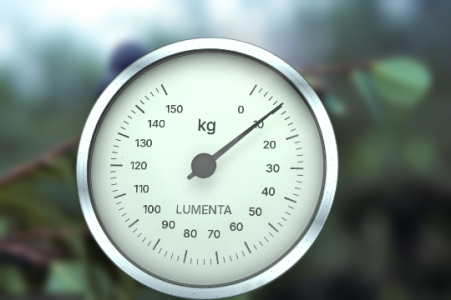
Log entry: 10kg
